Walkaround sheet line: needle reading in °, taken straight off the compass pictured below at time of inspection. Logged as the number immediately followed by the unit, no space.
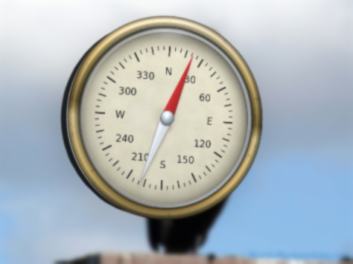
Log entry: 20°
